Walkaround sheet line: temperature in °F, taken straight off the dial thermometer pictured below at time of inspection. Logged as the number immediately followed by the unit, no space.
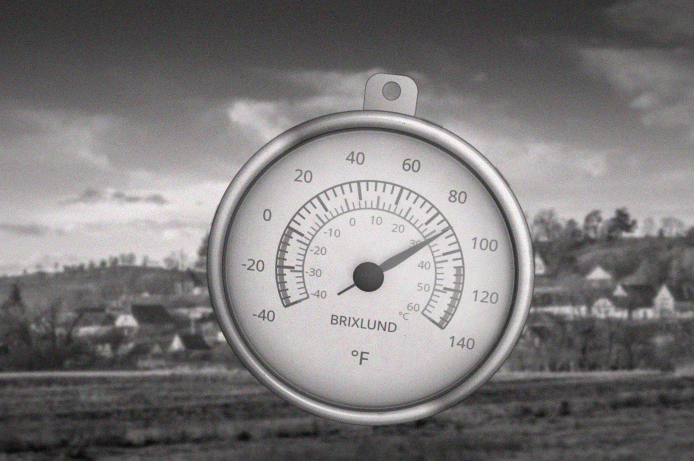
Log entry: 88°F
